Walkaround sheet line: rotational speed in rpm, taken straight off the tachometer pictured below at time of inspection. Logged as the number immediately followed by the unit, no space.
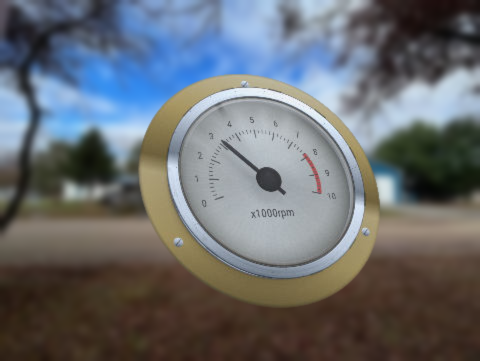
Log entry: 3000rpm
